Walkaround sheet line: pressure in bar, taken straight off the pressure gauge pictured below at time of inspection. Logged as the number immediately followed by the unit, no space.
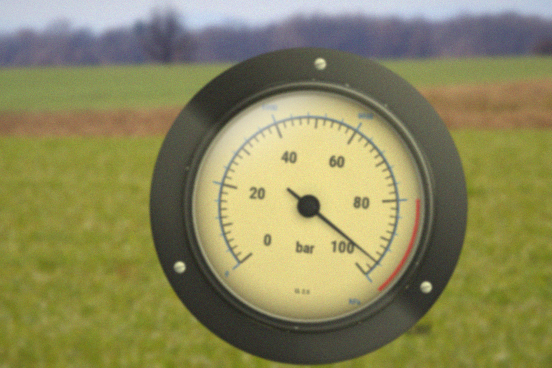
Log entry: 96bar
